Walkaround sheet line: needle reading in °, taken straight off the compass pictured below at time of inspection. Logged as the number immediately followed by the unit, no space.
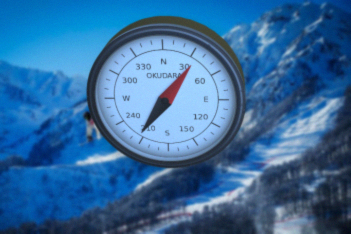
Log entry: 35°
